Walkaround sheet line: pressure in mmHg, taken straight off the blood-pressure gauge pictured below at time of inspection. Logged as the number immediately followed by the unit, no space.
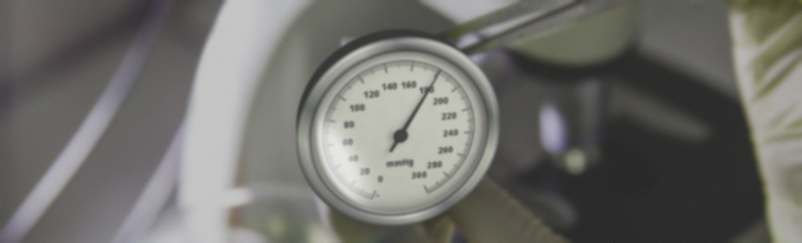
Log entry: 180mmHg
